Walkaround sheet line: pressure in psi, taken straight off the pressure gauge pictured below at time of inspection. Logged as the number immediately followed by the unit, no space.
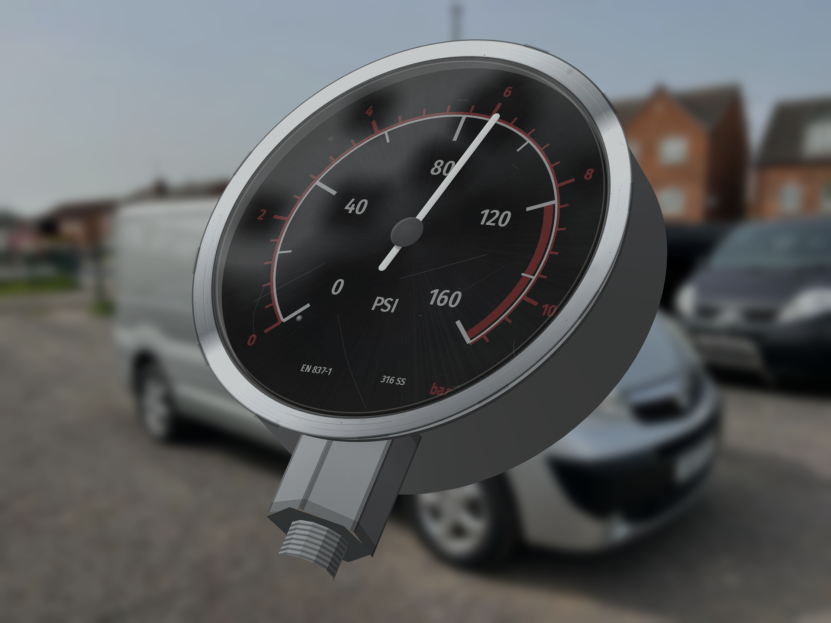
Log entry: 90psi
